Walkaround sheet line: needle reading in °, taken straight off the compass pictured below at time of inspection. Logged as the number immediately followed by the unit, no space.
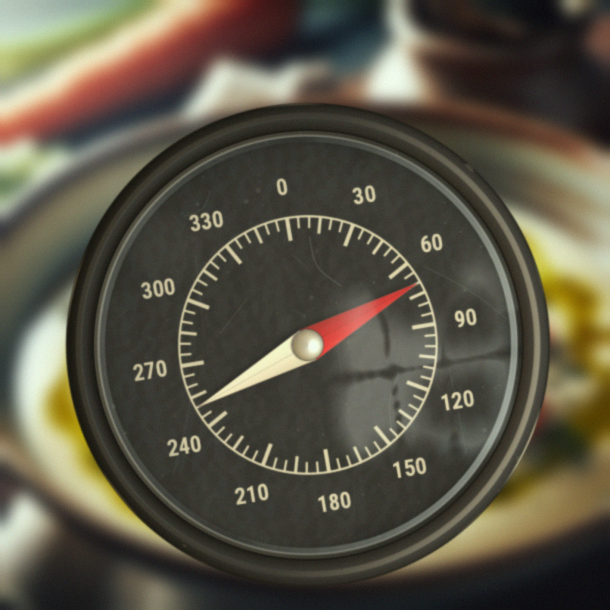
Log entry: 70°
